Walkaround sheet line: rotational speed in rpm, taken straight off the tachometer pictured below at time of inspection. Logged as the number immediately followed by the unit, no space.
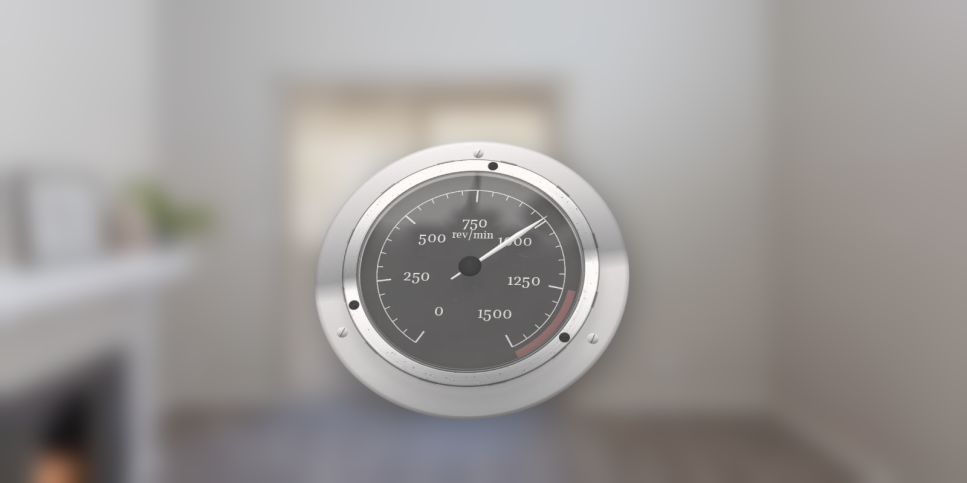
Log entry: 1000rpm
